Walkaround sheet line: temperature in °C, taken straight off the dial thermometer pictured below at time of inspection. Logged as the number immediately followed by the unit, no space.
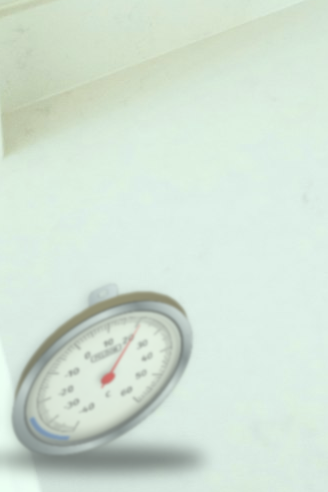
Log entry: 20°C
